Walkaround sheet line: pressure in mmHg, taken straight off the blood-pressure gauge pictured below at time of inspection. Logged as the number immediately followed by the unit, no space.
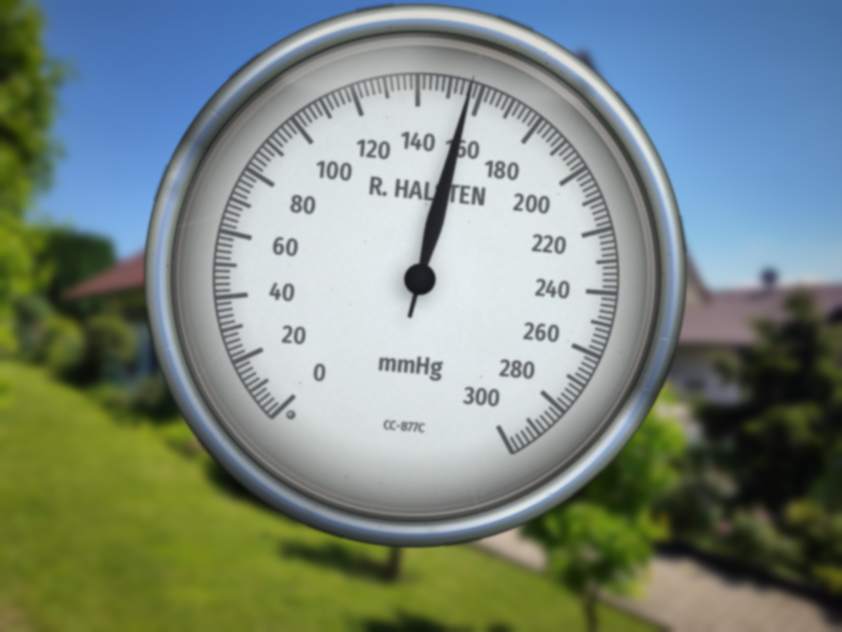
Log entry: 156mmHg
